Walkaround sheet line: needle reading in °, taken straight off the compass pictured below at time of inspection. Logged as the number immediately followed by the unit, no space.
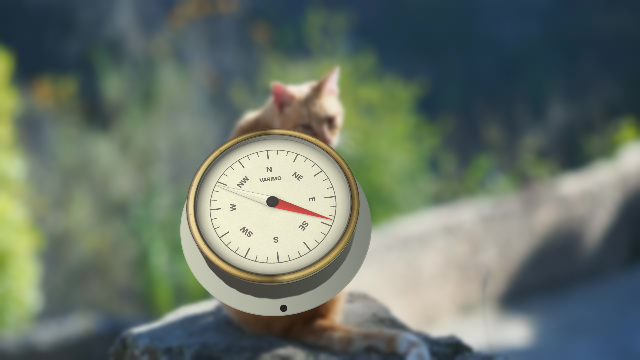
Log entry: 115°
